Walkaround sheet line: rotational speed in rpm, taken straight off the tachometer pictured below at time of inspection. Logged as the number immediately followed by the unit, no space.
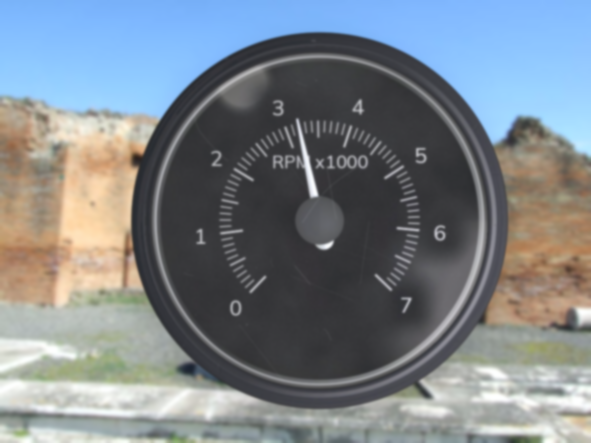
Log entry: 3200rpm
